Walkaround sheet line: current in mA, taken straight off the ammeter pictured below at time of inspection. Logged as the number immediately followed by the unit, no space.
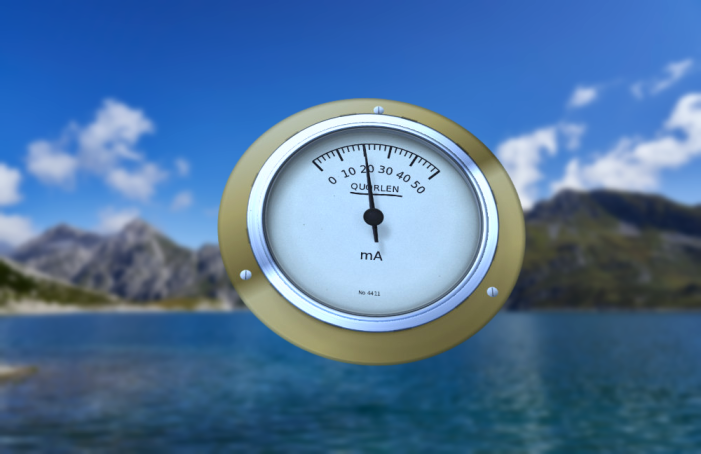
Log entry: 20mA
